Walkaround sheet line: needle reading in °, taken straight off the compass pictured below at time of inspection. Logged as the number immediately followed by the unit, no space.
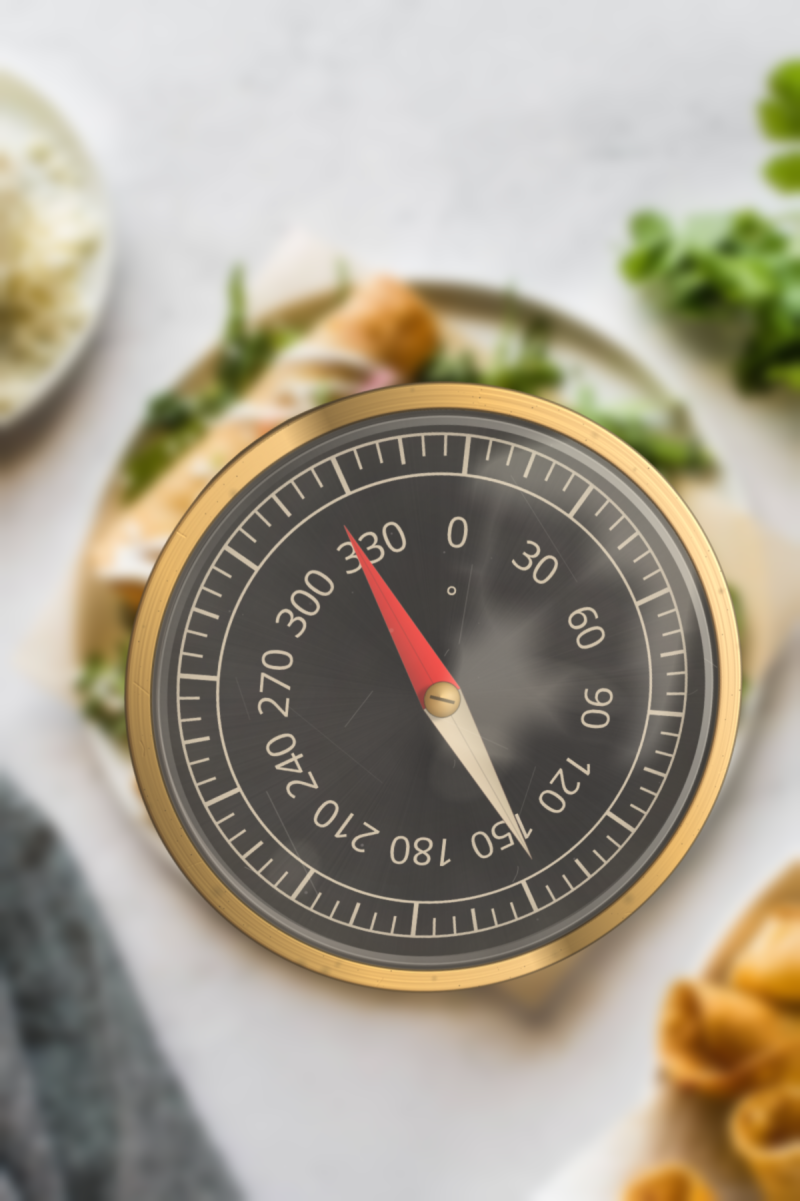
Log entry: 325°
